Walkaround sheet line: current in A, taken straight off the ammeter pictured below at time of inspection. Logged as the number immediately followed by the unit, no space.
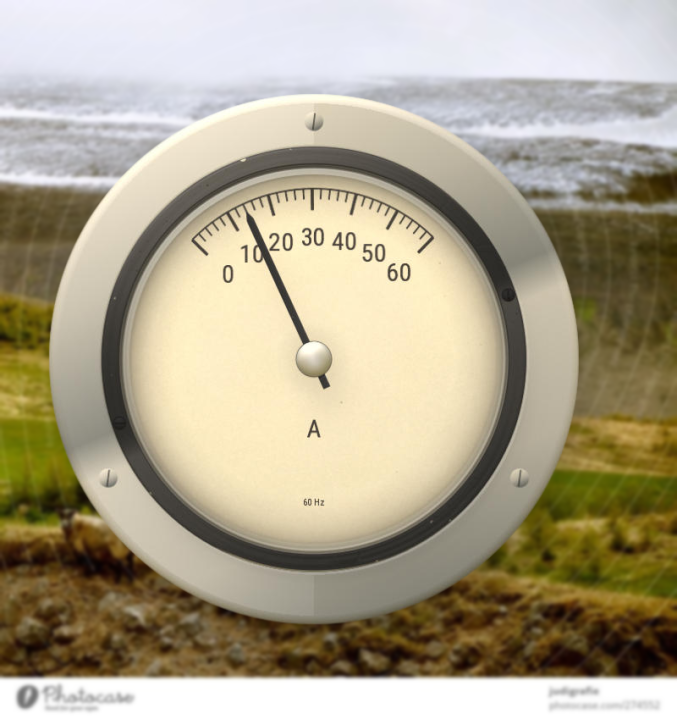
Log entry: 14A
